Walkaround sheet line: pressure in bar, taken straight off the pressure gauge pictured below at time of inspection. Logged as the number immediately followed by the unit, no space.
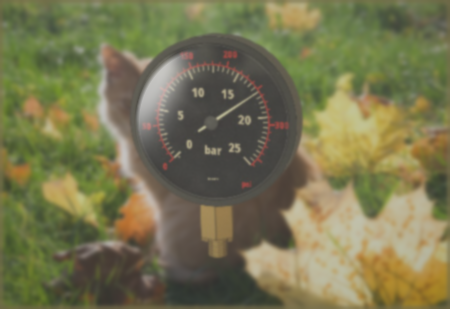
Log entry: 17.5bar
